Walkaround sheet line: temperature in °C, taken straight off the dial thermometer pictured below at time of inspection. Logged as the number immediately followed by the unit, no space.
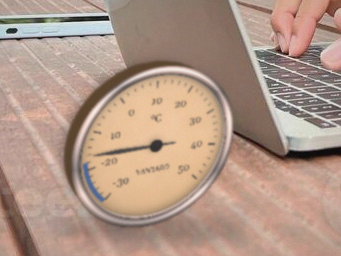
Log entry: -16°C
